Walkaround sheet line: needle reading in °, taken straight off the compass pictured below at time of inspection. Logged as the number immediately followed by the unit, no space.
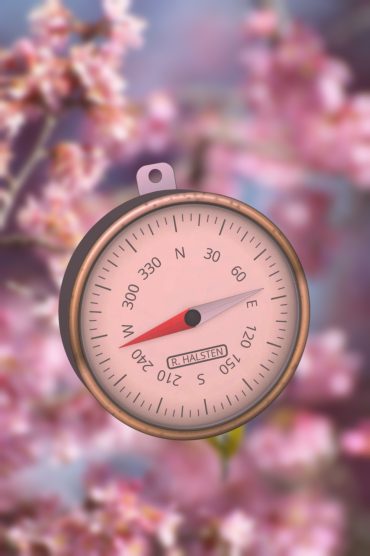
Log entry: 260°
